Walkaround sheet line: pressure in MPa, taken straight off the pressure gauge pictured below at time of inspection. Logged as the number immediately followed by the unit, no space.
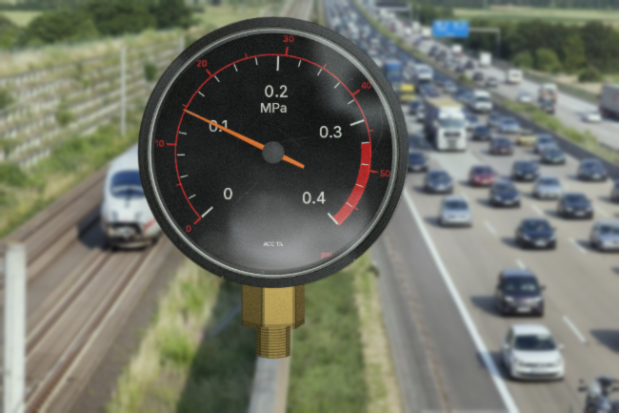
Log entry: 0.1MPa
